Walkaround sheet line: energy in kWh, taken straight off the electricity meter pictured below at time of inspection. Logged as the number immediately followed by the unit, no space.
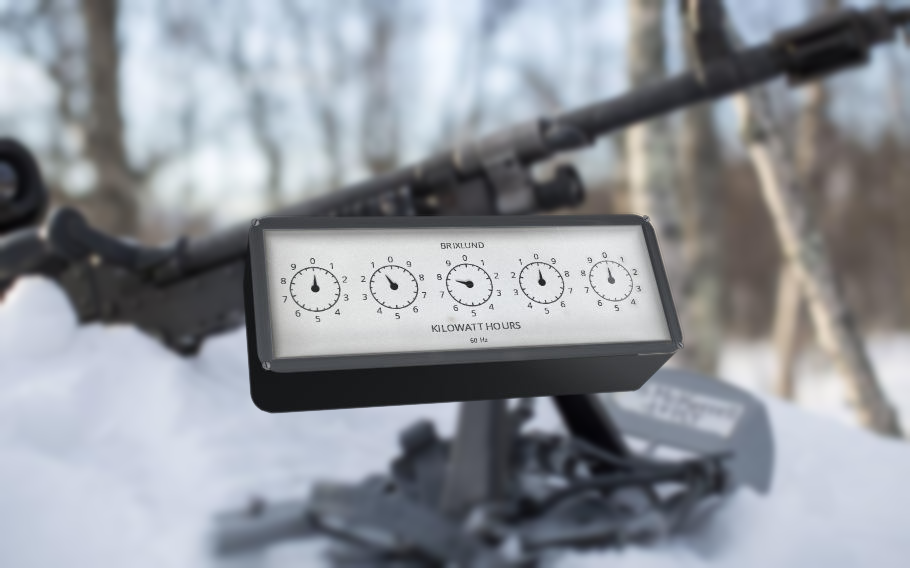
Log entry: 800kWh
